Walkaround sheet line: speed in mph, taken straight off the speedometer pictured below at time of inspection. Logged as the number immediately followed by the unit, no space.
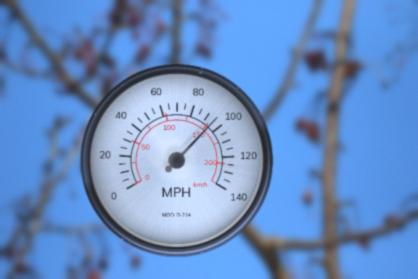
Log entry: 95mph
